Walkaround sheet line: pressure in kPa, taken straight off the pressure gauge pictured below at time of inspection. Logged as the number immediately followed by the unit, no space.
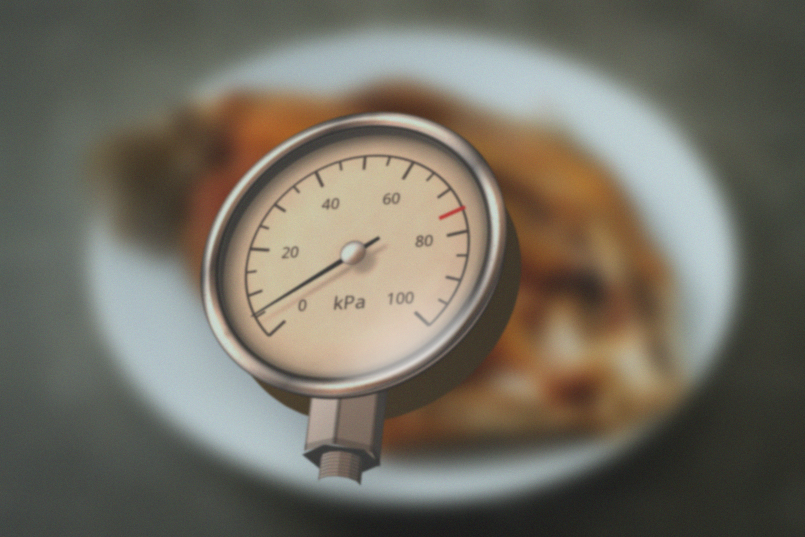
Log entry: 5kPa
